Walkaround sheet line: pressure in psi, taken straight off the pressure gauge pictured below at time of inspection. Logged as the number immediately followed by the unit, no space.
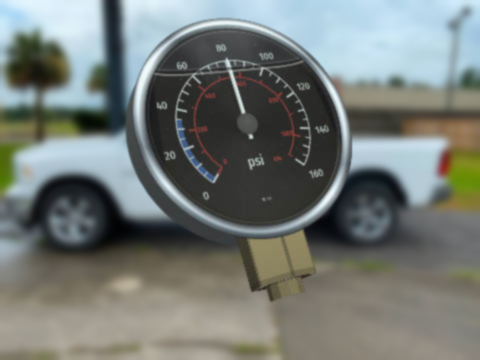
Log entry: 80psi
